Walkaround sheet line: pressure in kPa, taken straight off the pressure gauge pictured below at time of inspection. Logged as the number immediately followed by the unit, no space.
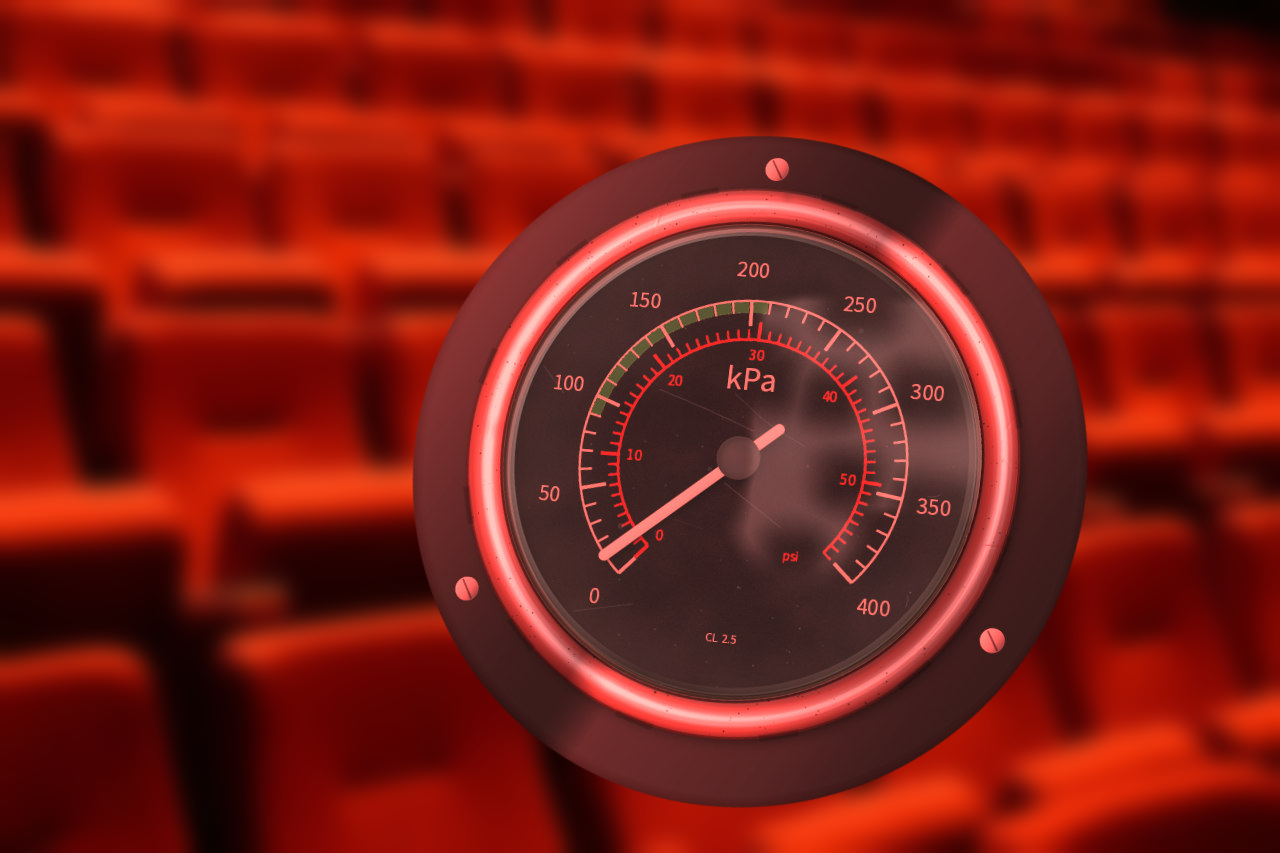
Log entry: 10kPa
